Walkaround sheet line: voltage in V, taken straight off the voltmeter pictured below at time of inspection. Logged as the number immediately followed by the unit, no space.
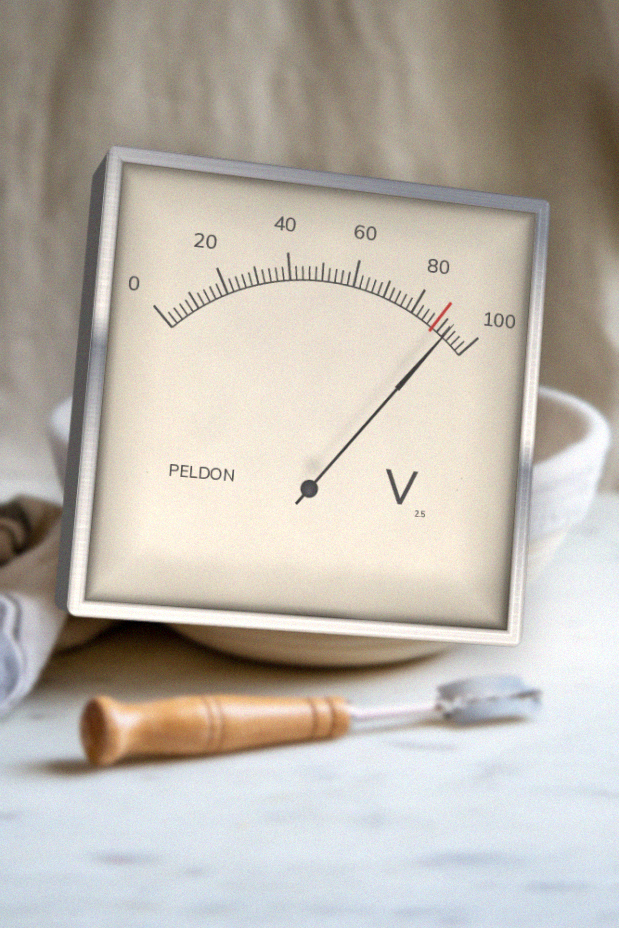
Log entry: 92V
